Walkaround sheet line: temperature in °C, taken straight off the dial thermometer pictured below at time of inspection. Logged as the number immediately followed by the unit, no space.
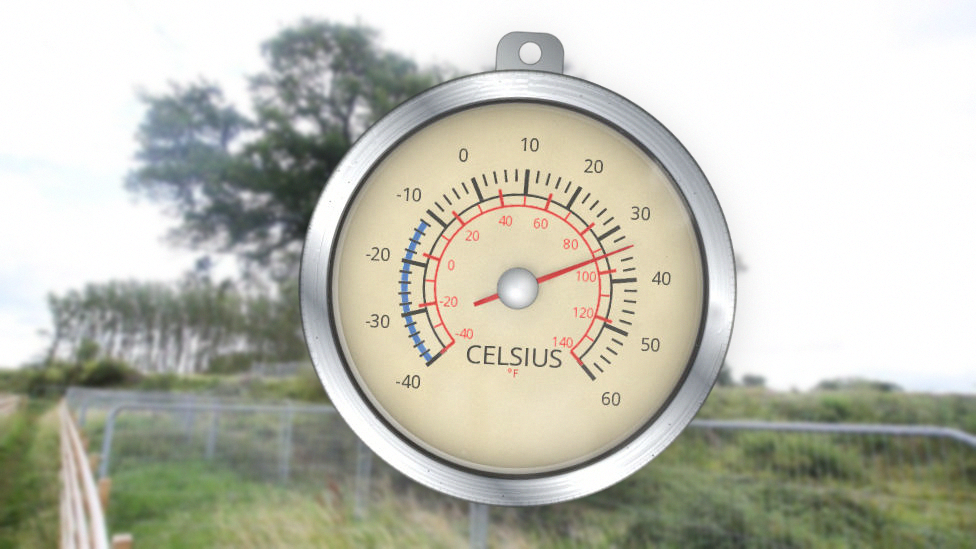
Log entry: 34°C
